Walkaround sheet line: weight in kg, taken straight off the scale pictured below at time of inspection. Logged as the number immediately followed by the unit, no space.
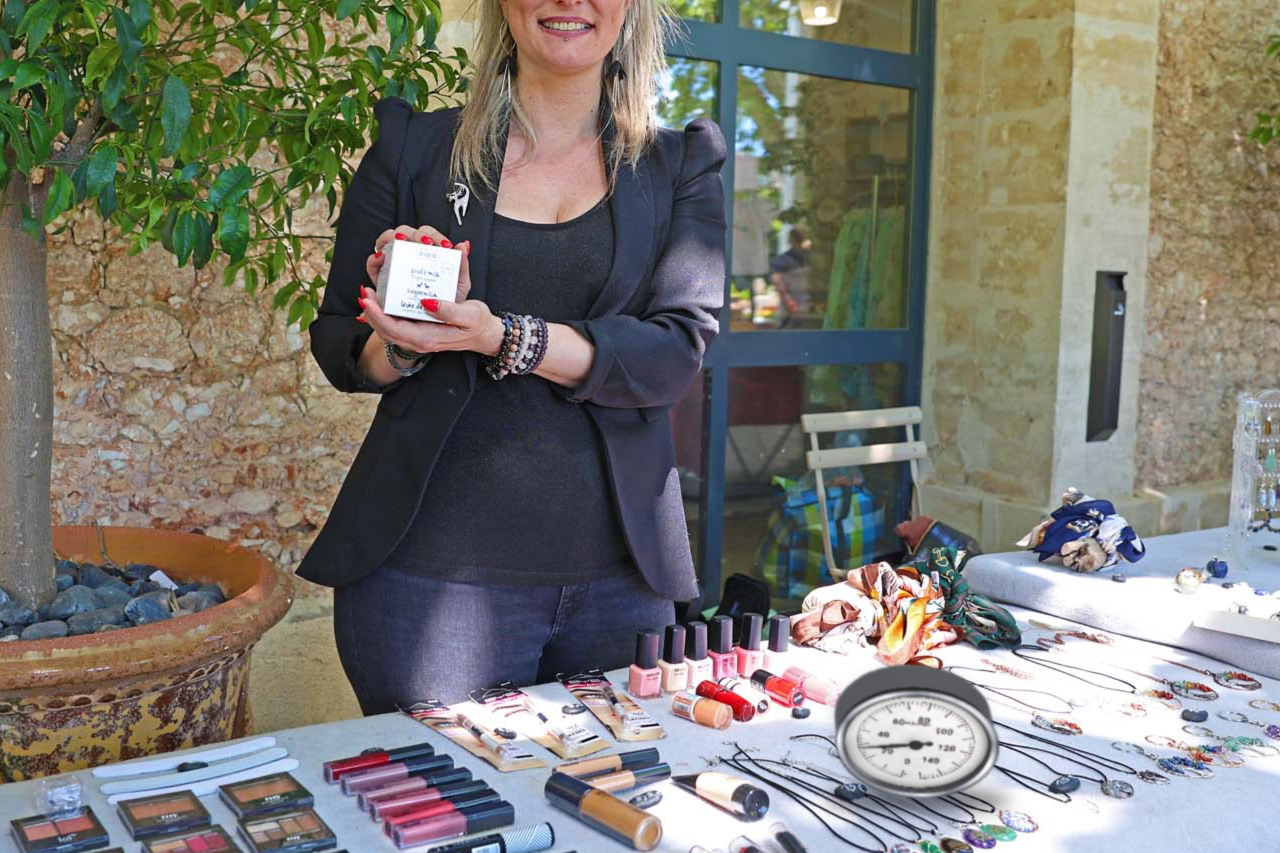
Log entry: 30kg
